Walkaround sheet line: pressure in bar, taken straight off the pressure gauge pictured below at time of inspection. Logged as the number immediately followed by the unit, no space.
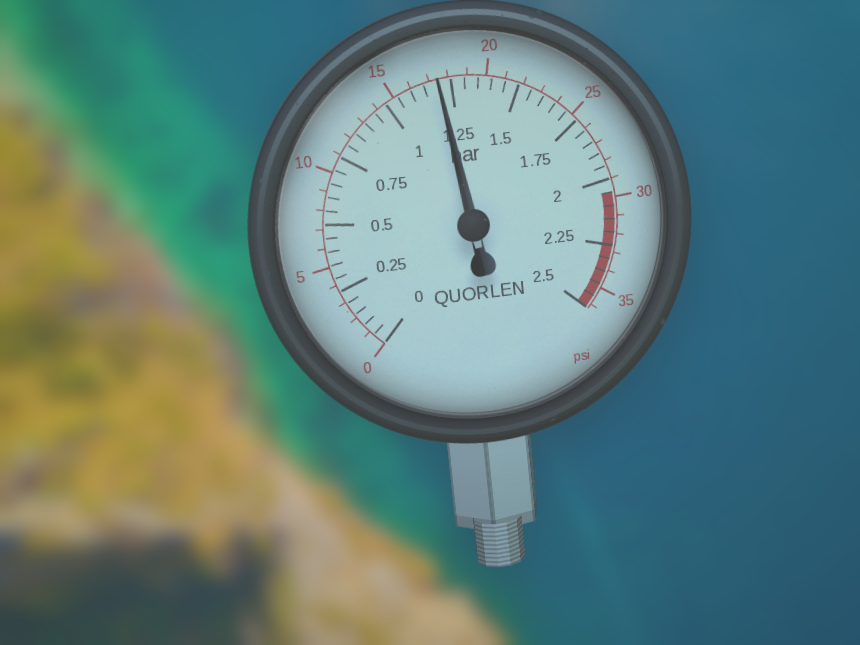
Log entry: 1.2bar
